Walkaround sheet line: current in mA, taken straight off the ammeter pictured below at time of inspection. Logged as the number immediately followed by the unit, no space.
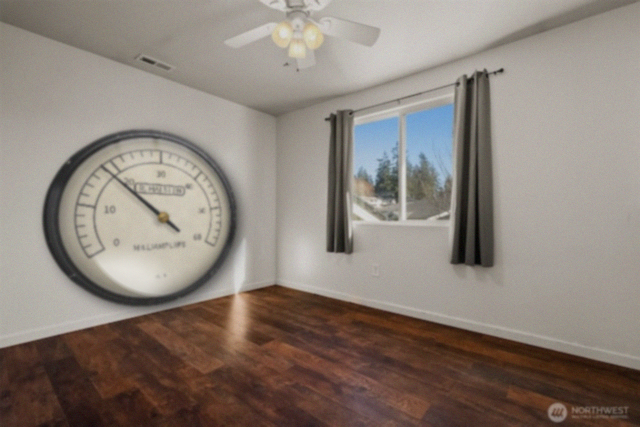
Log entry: 18mA
